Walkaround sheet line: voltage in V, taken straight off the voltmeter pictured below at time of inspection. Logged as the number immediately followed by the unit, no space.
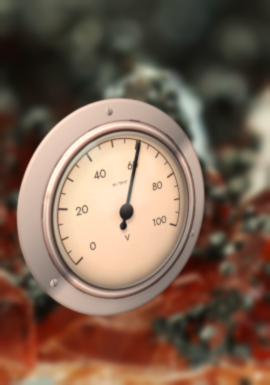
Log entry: 60V
